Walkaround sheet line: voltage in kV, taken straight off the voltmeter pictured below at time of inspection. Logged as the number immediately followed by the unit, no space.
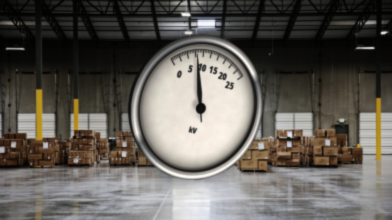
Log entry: 7.5kV
